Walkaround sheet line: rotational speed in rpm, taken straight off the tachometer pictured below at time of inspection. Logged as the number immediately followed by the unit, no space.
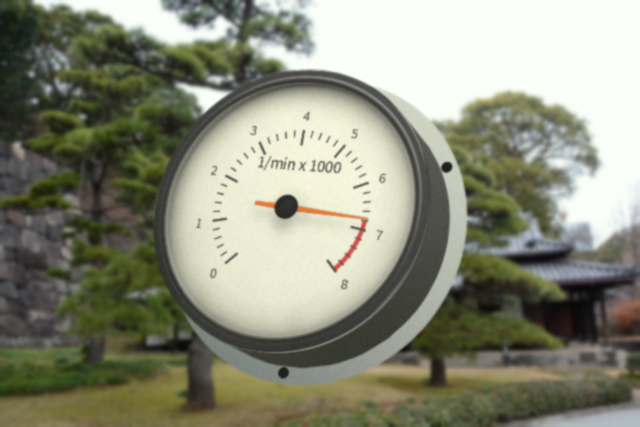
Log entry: 6800rpm
